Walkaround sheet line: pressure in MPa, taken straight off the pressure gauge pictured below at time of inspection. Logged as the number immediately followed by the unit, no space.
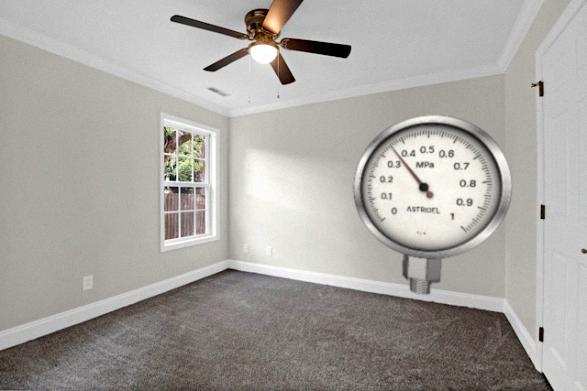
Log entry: 0.35MPa
